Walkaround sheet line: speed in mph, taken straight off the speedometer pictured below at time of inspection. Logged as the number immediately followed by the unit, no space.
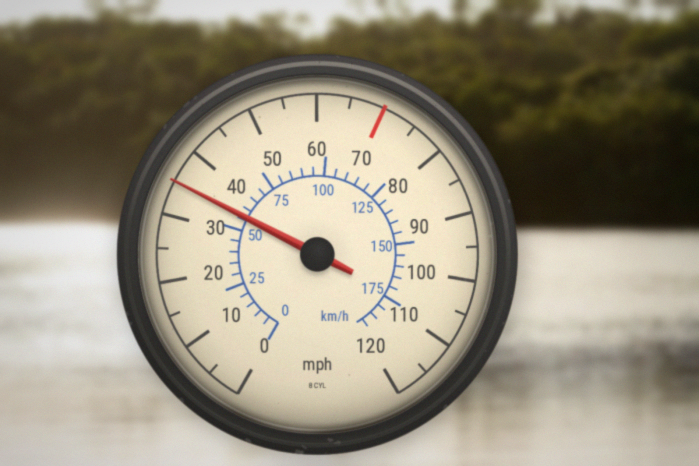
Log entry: 35mph
